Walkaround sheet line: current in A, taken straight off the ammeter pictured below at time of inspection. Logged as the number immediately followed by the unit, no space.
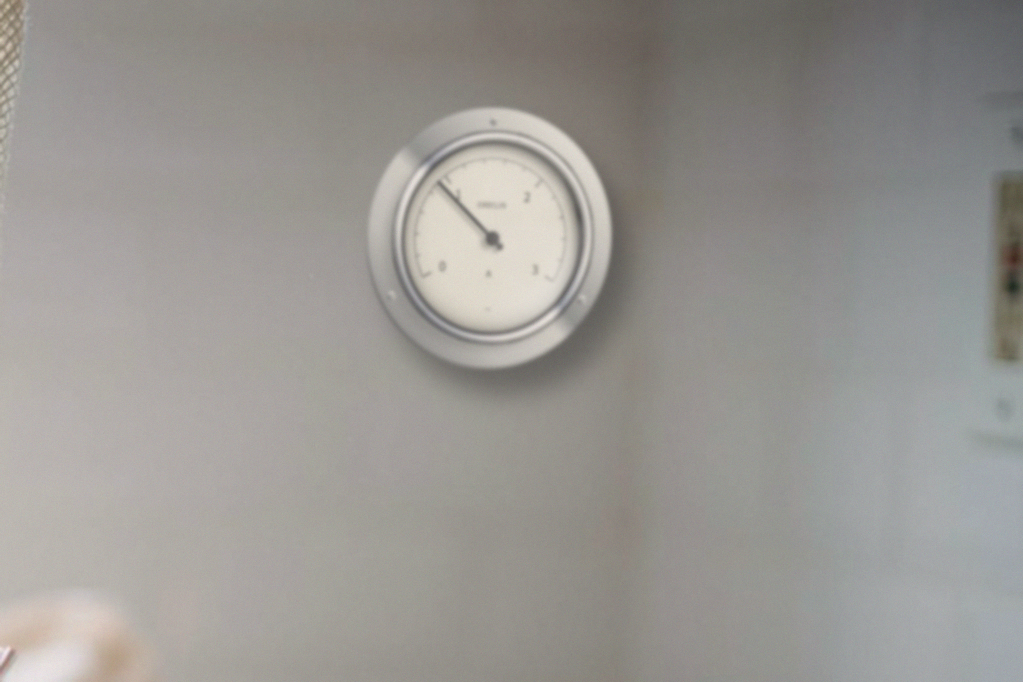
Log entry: 0.9A
